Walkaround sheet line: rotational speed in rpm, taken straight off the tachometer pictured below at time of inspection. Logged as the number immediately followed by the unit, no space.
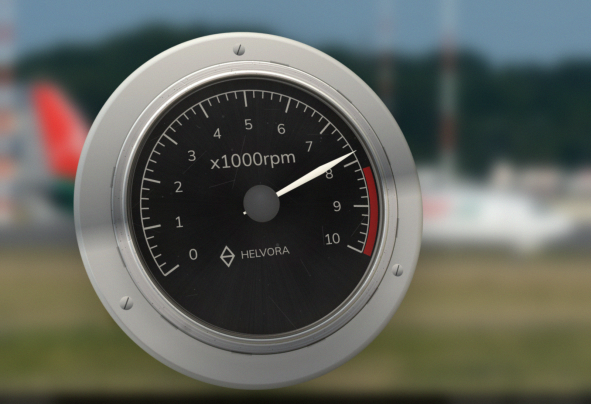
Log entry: 7800rpm
